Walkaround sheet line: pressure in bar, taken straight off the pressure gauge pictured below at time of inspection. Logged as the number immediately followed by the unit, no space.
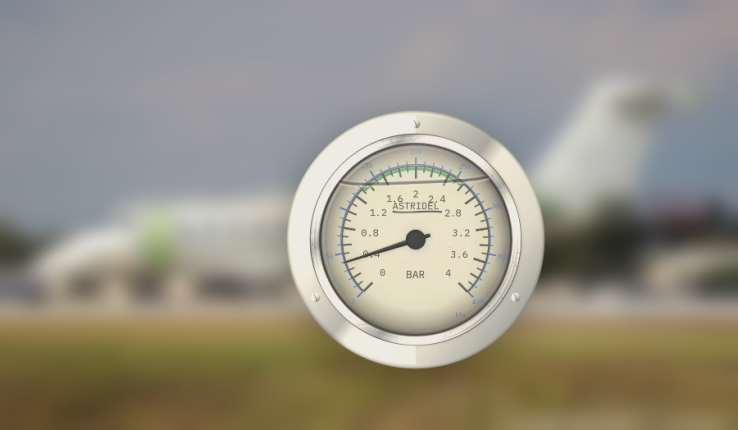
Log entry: 0.4bar
